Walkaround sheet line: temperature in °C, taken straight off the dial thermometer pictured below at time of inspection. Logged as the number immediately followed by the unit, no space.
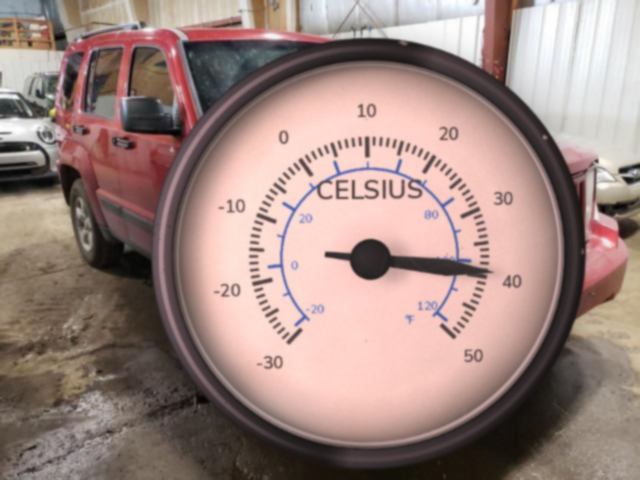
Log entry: 39°C
